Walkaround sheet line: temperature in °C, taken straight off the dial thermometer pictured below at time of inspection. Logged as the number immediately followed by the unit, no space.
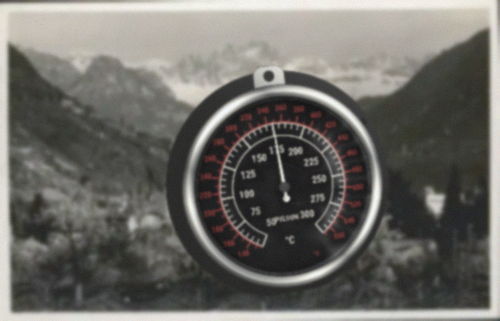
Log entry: 175°C
